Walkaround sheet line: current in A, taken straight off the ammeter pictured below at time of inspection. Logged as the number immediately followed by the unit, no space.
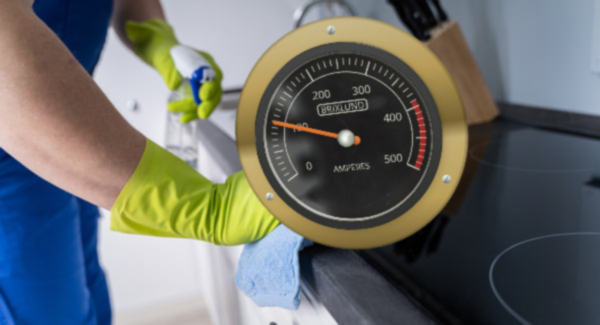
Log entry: 100A
